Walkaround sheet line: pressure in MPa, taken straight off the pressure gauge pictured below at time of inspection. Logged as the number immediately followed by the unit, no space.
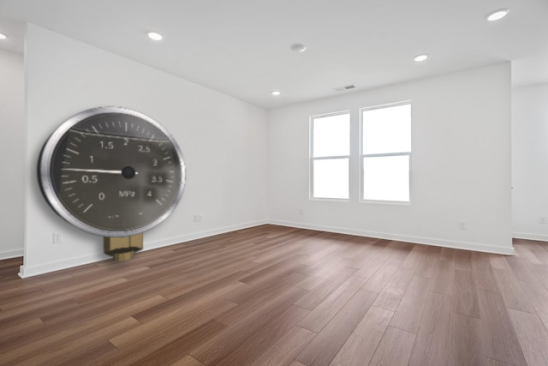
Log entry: 0.7MPa
